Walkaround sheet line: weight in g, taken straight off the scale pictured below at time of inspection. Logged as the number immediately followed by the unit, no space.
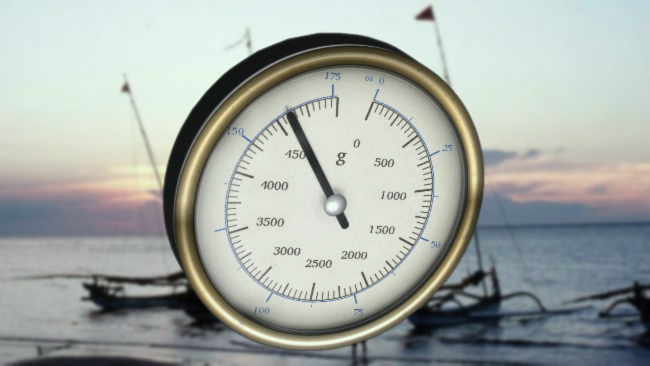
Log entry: 4600g
